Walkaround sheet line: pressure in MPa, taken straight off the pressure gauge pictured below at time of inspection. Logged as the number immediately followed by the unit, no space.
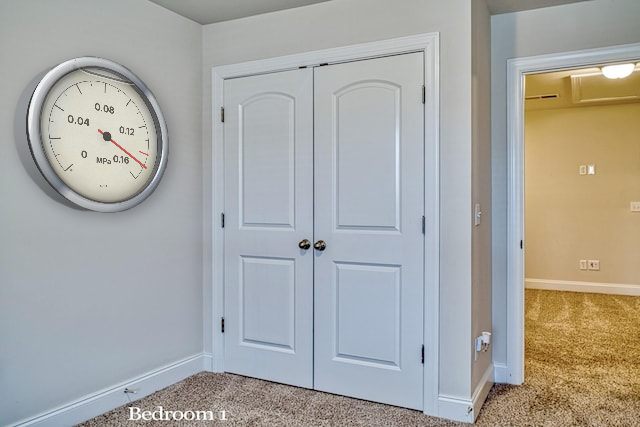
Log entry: 0.15MPa
